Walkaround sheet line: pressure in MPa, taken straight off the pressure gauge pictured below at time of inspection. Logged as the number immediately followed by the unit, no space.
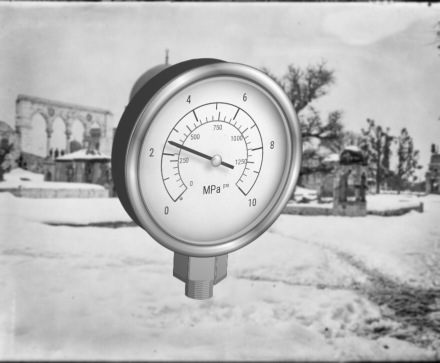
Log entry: 2.5MPa
